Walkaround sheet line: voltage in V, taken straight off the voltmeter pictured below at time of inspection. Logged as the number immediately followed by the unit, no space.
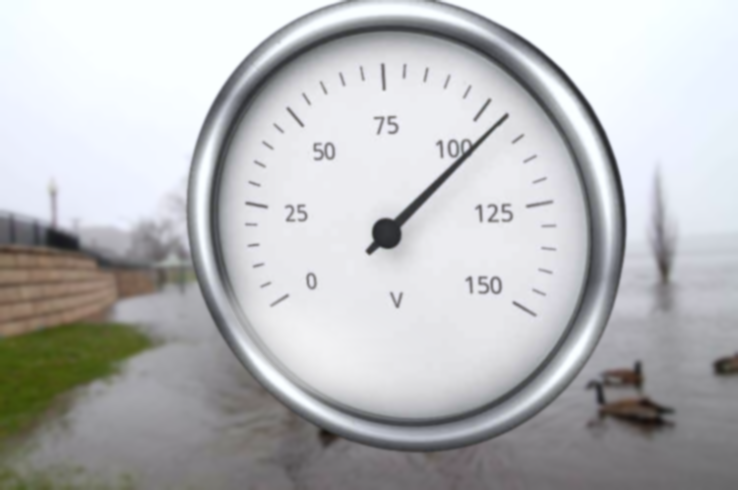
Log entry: 105V
